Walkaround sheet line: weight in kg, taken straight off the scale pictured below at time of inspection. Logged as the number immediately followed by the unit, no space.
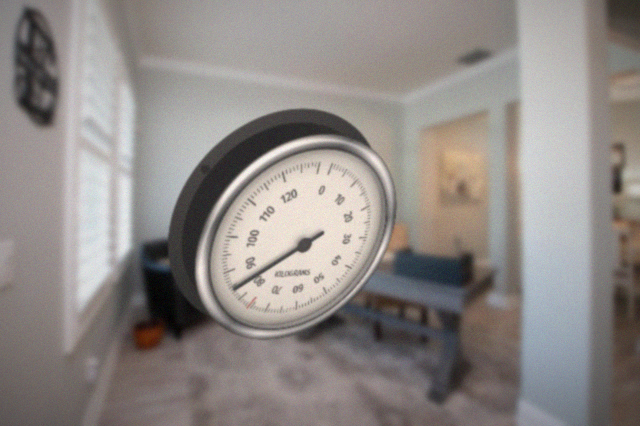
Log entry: 85kg
